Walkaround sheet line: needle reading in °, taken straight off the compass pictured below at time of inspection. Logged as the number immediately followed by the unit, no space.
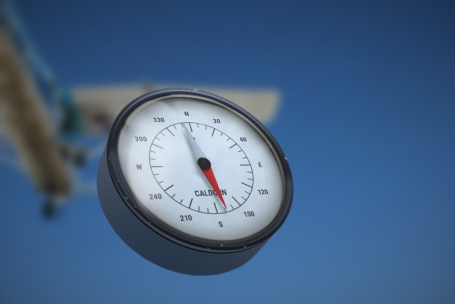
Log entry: 170°
